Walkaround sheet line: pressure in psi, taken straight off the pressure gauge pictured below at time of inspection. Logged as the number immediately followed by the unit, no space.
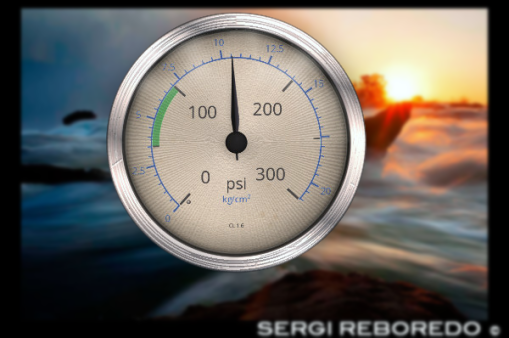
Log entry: 150psi
